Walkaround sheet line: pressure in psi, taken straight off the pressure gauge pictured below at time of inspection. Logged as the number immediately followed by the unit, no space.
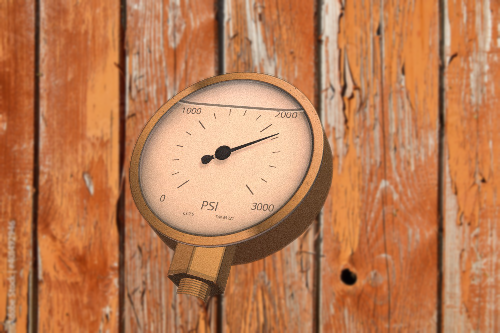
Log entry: 2200psi
